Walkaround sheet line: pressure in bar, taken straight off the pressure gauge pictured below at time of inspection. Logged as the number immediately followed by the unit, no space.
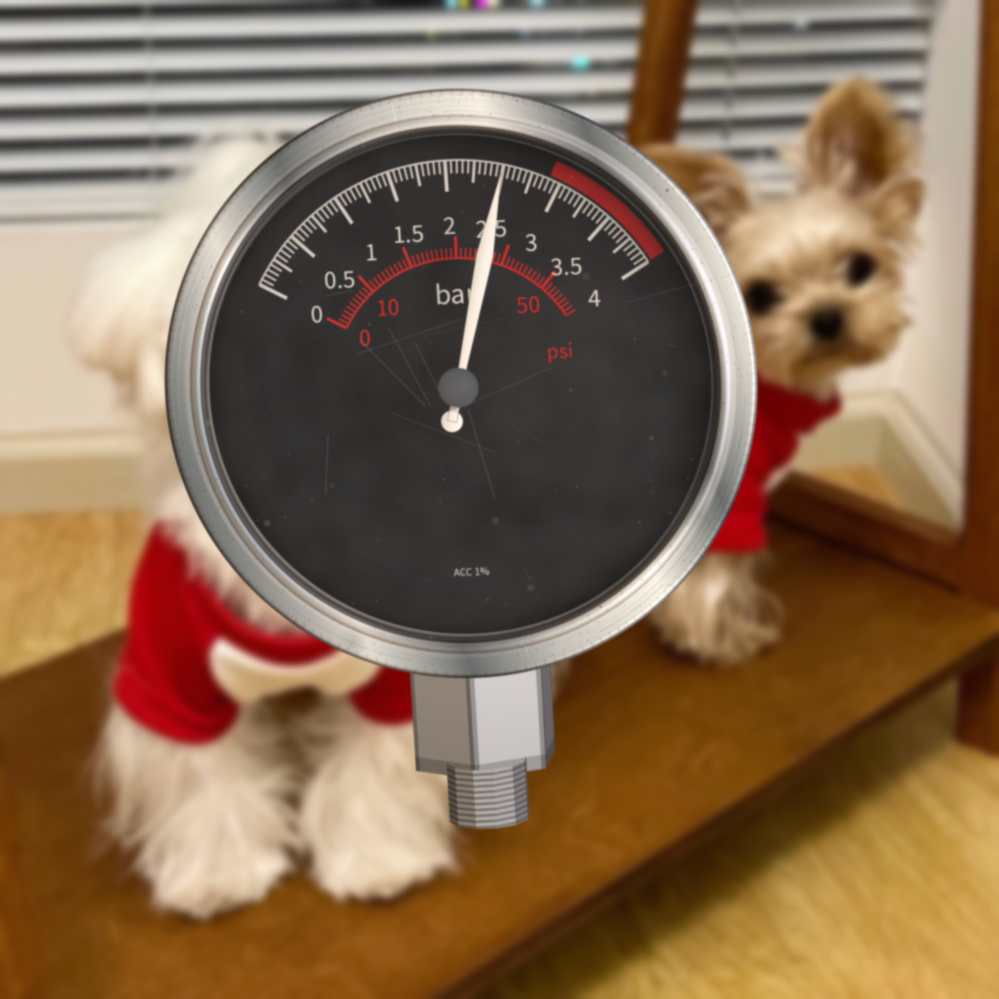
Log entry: 2.5bar
